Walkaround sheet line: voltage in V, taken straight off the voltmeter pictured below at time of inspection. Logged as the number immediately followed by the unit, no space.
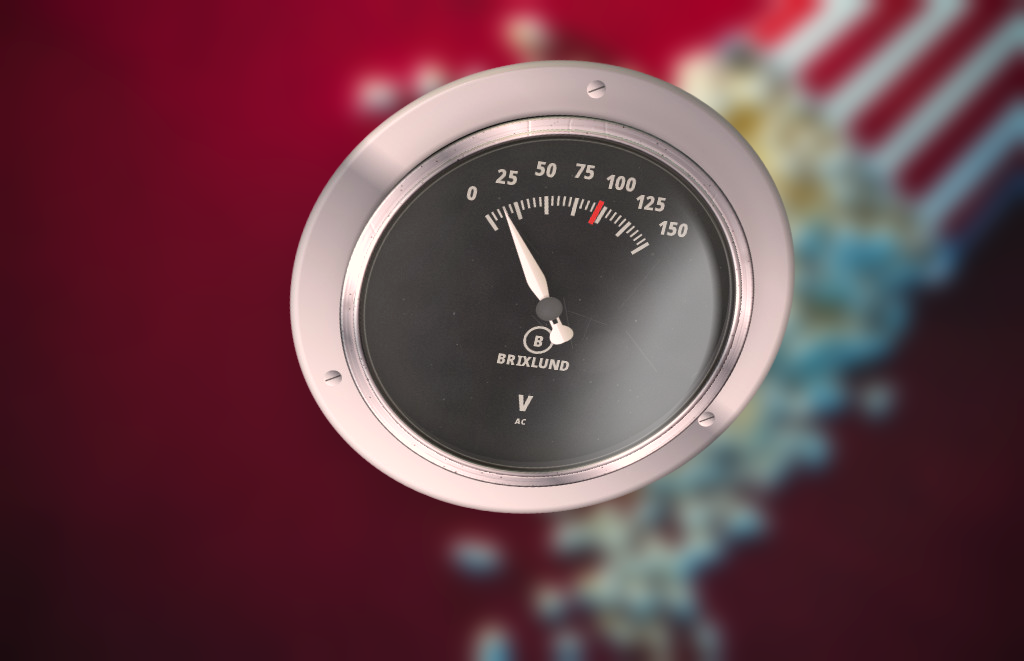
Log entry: 15V
